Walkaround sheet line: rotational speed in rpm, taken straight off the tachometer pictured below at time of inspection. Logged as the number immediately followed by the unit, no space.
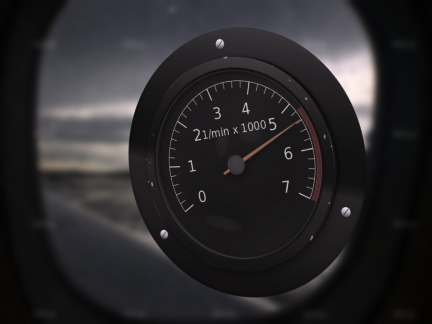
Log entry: 5400rpm
